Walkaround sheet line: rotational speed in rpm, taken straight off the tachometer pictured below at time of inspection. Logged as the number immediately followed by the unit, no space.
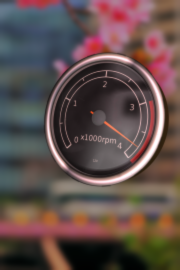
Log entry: 3750rpm
